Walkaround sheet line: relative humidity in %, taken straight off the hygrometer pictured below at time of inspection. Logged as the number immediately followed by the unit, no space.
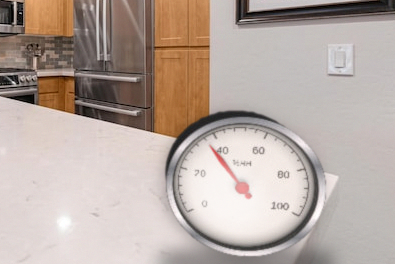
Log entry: 36%
